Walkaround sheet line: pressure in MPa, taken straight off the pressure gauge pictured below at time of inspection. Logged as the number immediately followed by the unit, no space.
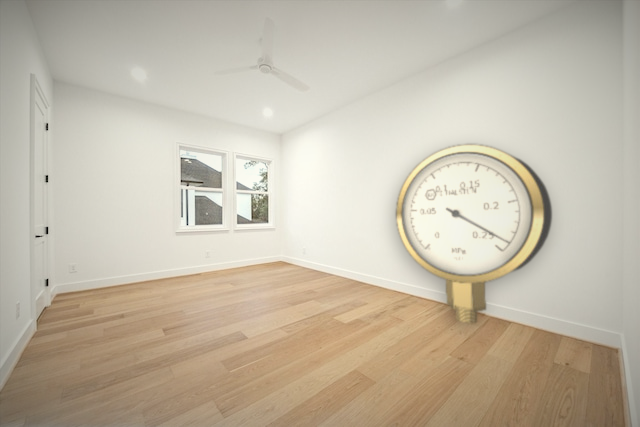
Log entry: 0.24MPa
